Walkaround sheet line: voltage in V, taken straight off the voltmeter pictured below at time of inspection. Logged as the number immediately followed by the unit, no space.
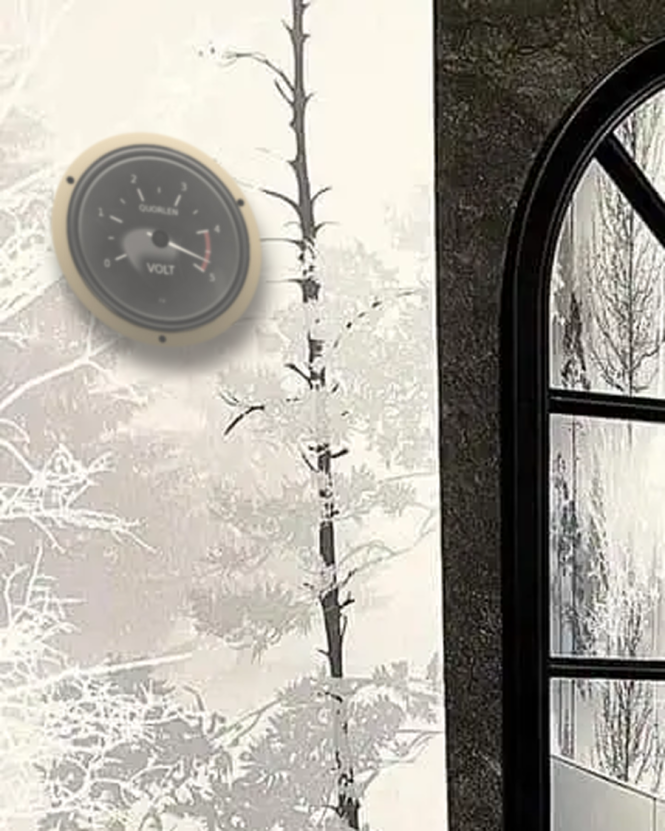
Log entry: 4.75V
